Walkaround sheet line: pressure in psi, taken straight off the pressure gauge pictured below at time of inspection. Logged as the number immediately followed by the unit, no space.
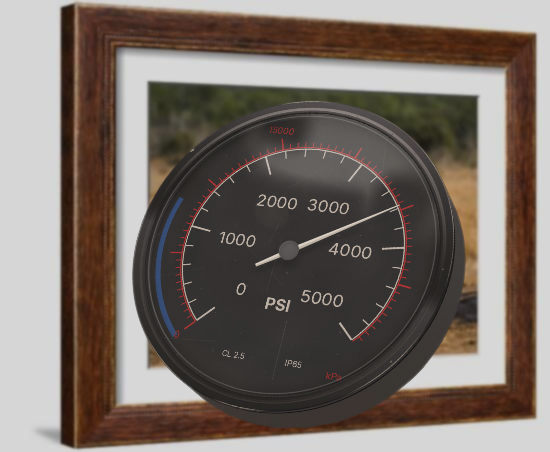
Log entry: 3600psi
